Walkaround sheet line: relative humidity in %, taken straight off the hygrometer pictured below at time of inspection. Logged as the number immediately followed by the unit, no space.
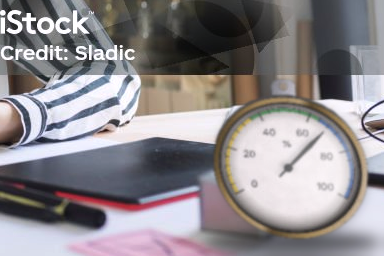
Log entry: 68%
